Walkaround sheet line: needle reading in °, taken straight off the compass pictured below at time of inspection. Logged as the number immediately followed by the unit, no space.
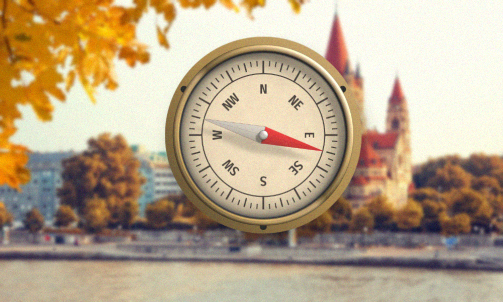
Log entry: 105°
